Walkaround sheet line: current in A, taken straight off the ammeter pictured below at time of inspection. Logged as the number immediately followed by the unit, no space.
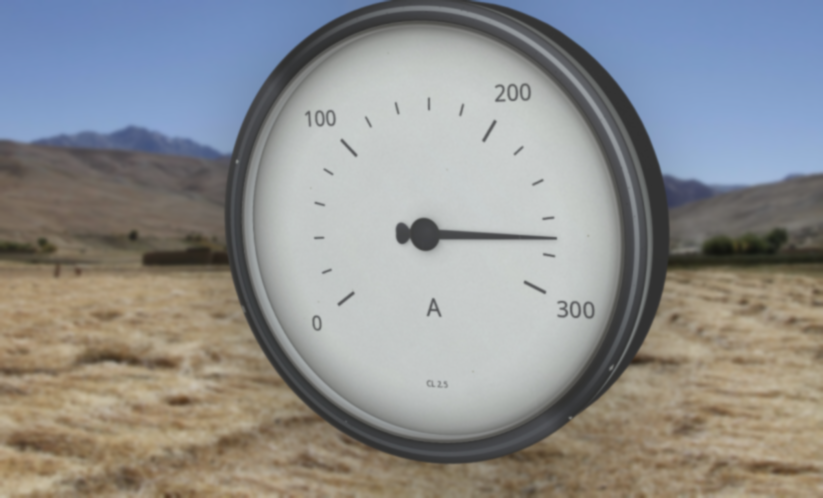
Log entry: 270A
